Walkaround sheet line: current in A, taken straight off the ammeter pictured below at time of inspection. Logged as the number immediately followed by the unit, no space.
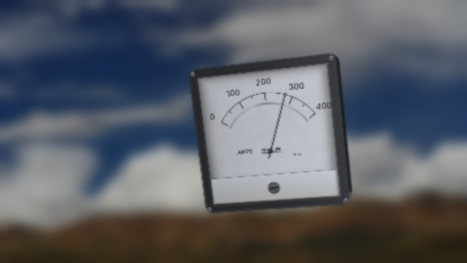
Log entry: 275A
